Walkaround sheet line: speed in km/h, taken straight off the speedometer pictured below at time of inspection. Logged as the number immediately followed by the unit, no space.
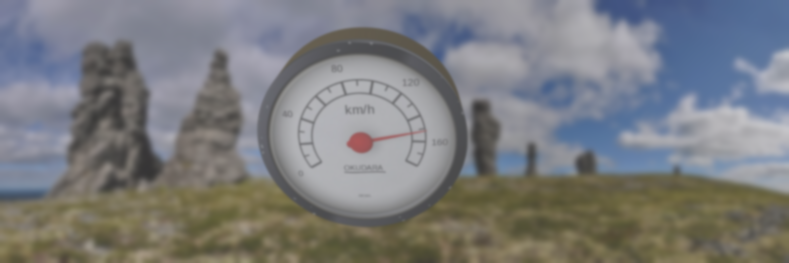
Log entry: 150km/h
